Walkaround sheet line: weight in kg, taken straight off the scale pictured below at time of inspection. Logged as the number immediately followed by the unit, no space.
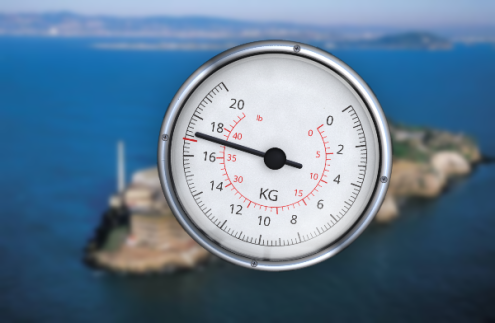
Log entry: 17.2kg
